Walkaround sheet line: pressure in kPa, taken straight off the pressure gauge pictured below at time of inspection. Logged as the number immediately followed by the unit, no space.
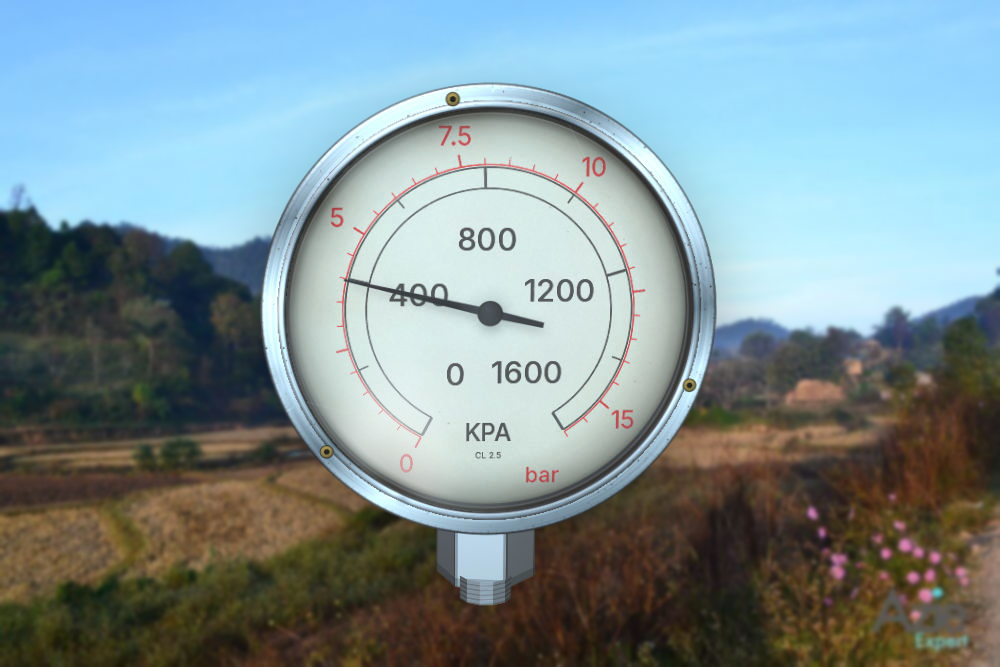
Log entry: 400kPa
